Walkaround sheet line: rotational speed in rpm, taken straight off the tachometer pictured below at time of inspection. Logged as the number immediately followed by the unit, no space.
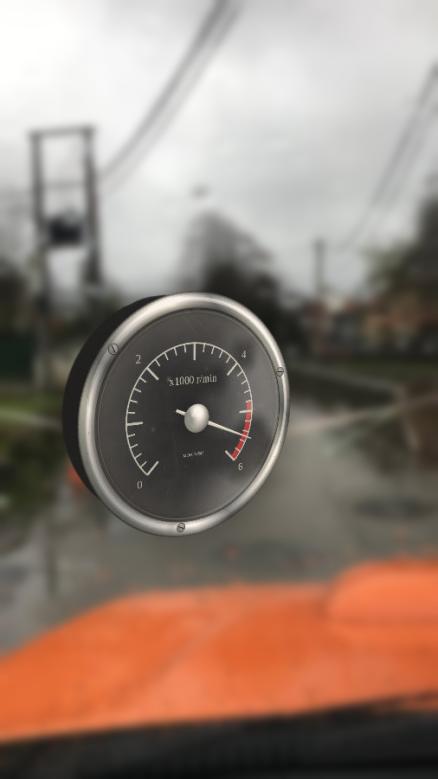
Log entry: 5500rpm
